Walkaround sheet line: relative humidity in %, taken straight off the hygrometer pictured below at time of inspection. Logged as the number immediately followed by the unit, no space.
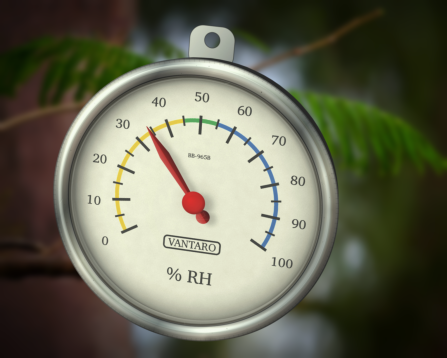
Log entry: 35%
